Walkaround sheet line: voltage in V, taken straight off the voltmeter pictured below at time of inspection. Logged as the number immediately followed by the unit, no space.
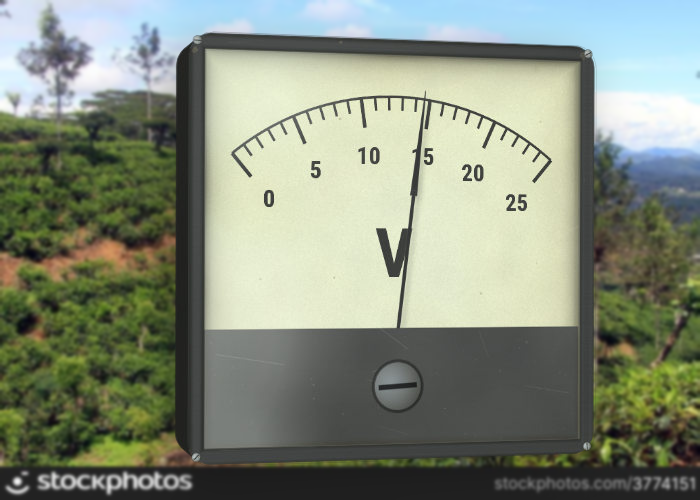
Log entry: 14.5V
